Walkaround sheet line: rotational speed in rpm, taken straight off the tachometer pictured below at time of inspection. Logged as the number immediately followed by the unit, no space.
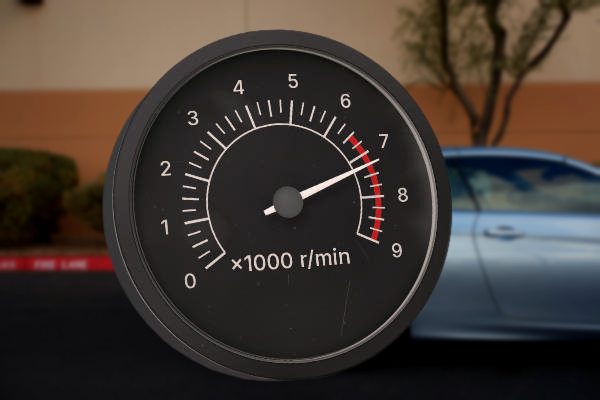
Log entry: 7250rpm
